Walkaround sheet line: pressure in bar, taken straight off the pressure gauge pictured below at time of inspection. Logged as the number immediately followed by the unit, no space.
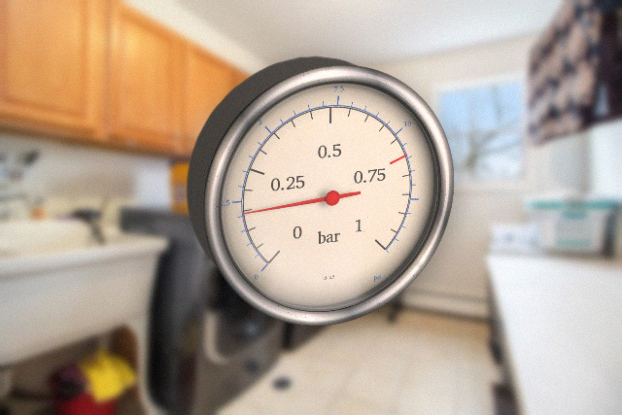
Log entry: 0.15bar
